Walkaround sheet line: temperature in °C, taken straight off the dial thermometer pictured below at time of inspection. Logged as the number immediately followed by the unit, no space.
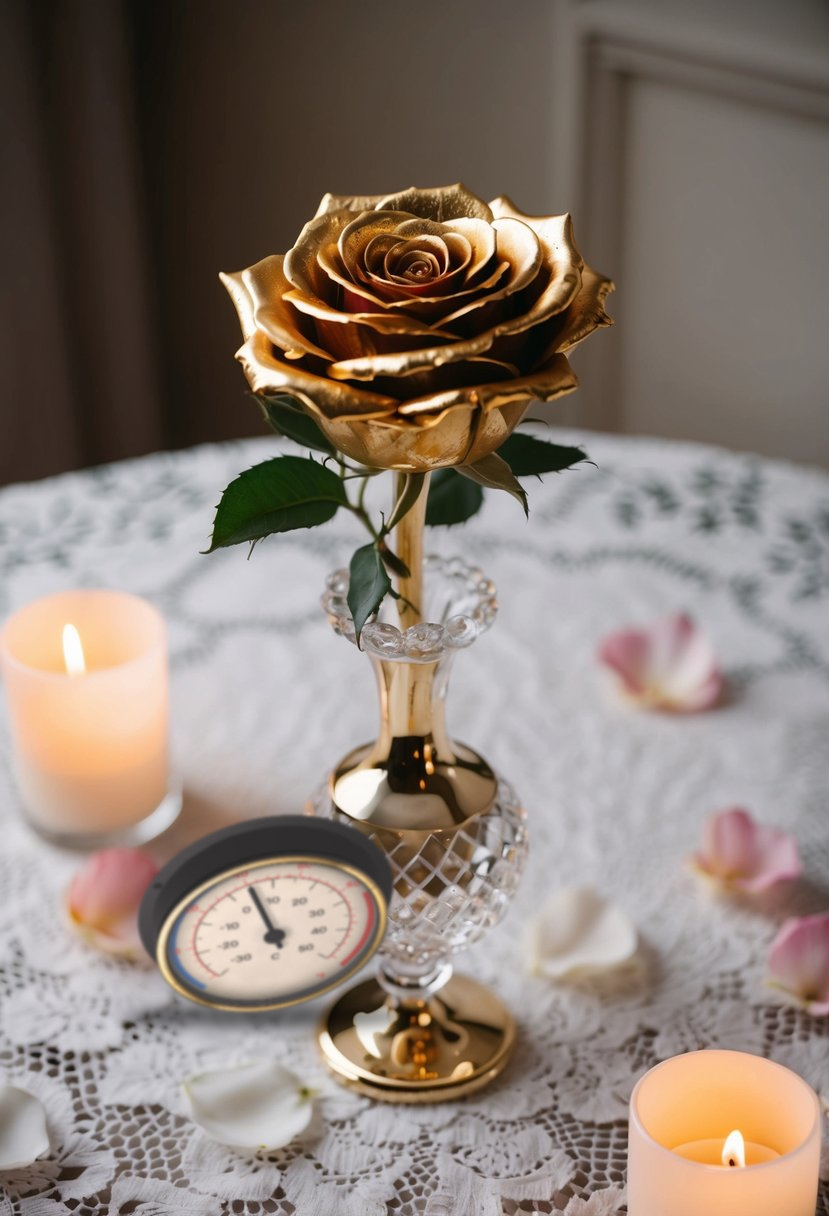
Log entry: 5°C
